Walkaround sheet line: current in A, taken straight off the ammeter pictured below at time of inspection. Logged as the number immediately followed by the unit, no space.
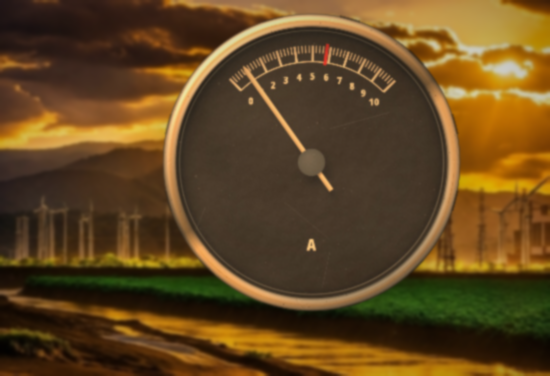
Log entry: 1A
